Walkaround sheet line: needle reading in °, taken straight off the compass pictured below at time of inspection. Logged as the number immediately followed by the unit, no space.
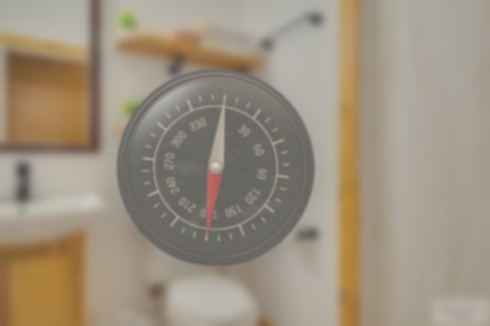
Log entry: 180°
